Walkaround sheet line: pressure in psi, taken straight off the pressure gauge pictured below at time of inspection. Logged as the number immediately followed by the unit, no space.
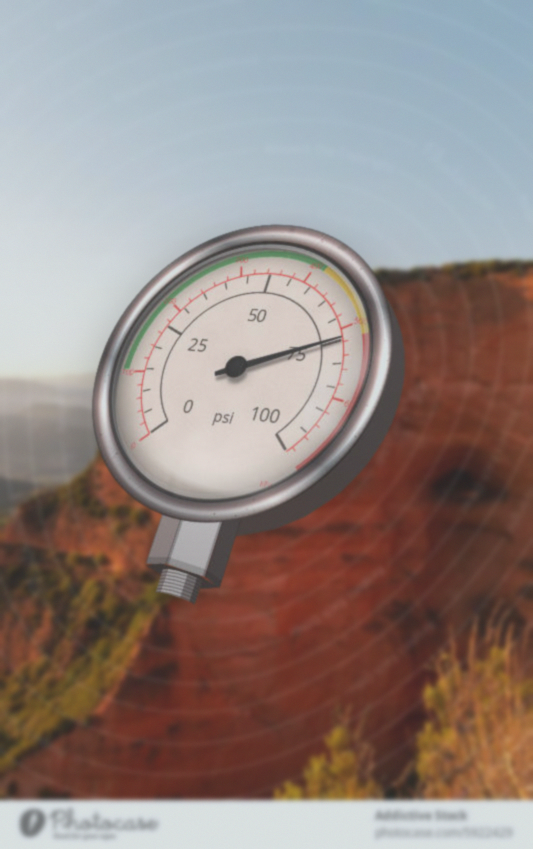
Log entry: 75psi
